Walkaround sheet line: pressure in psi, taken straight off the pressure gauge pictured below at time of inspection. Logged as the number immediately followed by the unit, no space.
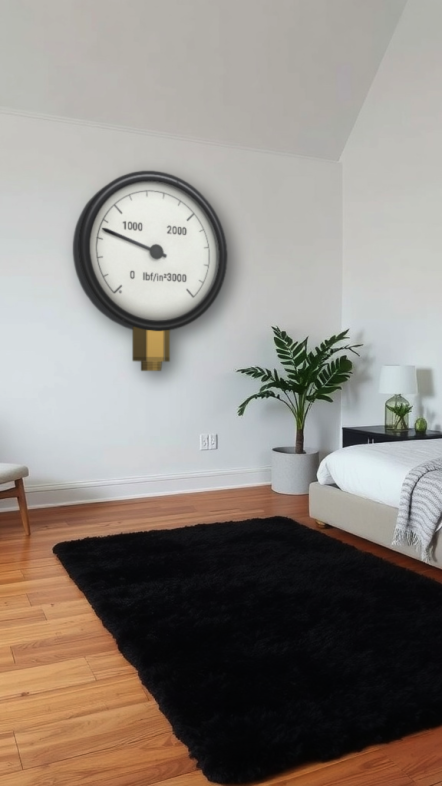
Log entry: 700psi
